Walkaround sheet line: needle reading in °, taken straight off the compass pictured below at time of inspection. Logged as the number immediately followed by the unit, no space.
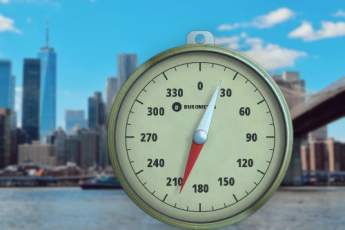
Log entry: 200°
